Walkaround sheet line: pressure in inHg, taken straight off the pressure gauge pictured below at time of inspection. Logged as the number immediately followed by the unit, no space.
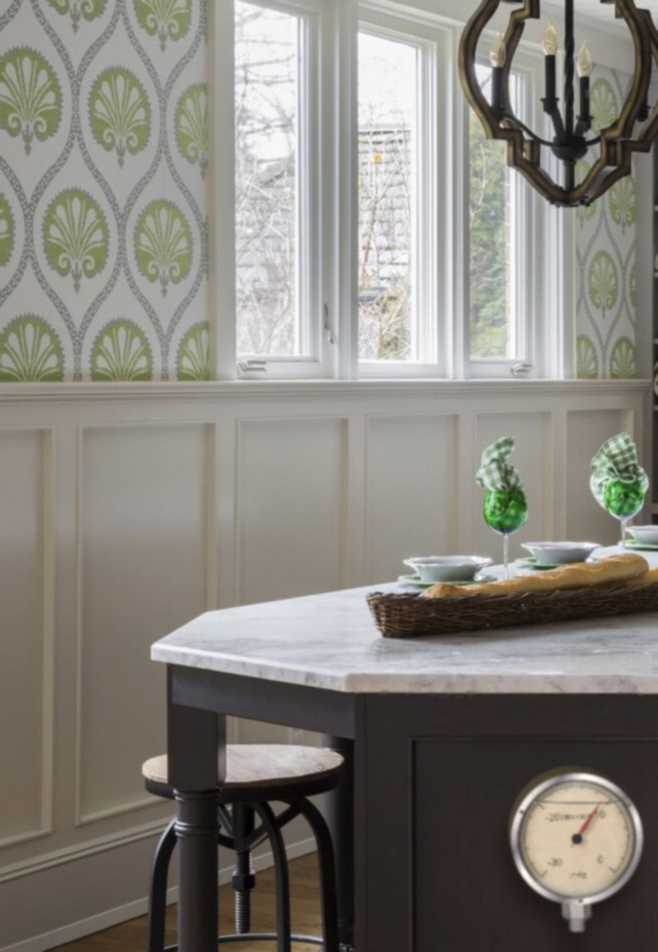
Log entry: -11inHg
